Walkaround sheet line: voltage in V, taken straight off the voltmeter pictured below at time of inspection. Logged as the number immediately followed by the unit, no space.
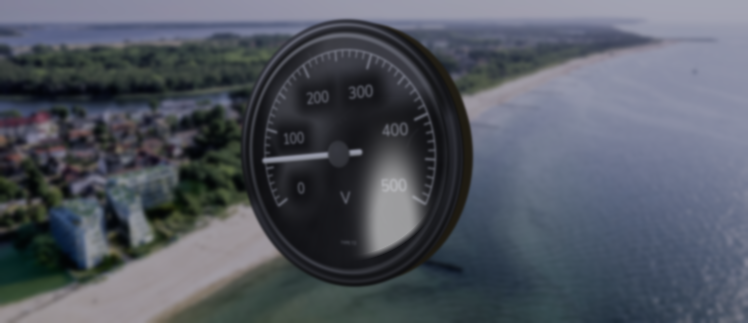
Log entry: 60V
